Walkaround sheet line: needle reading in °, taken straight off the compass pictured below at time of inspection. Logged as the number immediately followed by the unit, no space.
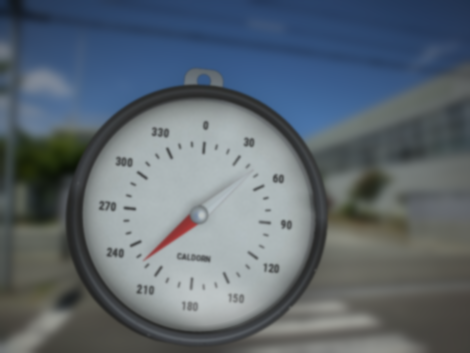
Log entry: 225°
